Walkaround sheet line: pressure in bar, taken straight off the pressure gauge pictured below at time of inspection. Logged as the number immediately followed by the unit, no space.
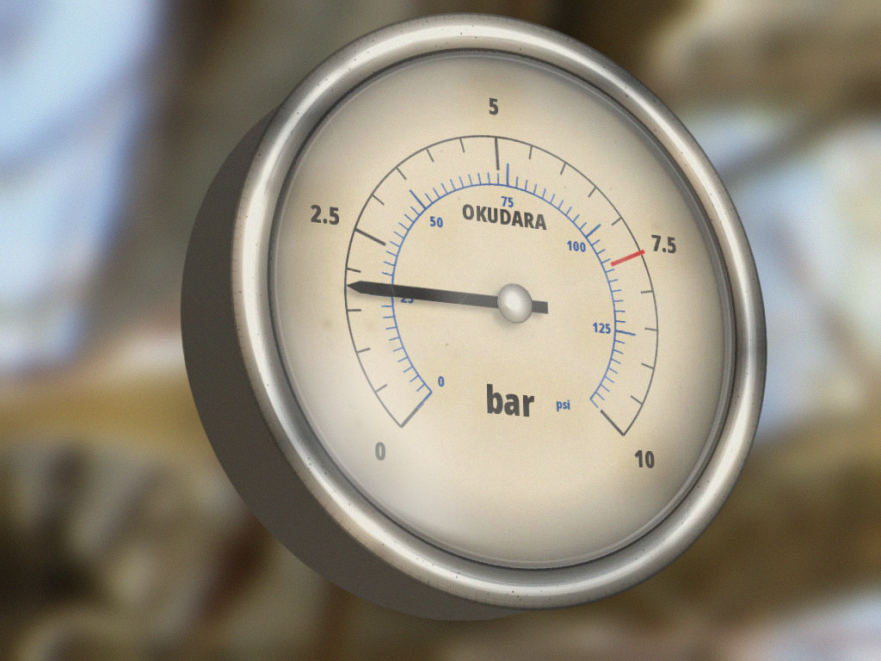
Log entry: 1.75bar
